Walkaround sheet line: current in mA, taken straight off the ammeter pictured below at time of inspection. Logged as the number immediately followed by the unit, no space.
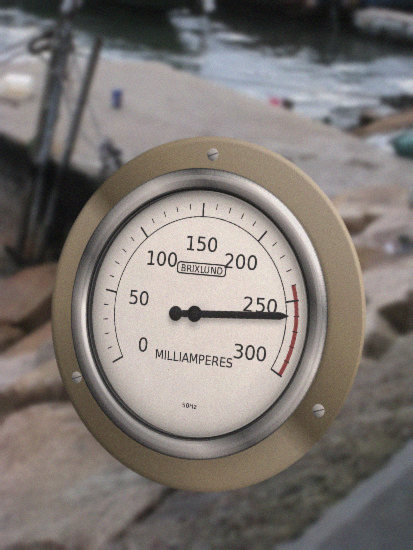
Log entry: 260mA
